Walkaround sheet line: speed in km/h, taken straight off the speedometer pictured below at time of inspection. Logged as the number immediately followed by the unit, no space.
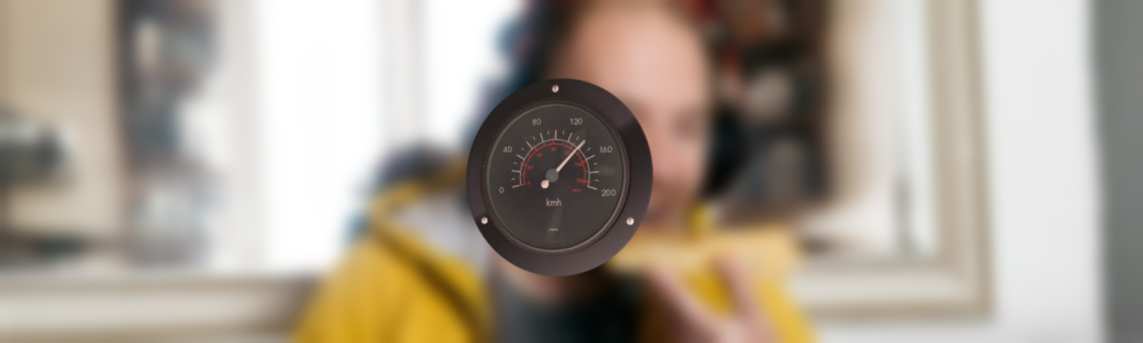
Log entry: 140km/h
